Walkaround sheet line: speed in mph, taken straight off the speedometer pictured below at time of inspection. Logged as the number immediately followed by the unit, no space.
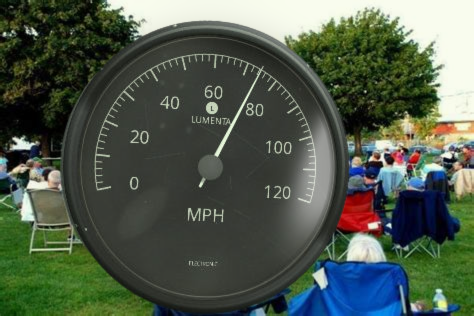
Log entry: 74mph
